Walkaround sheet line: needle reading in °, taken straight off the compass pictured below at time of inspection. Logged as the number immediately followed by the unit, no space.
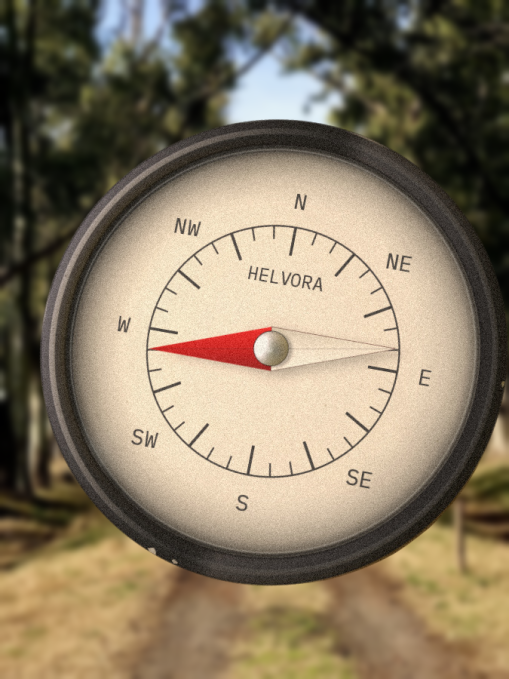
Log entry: 260°
